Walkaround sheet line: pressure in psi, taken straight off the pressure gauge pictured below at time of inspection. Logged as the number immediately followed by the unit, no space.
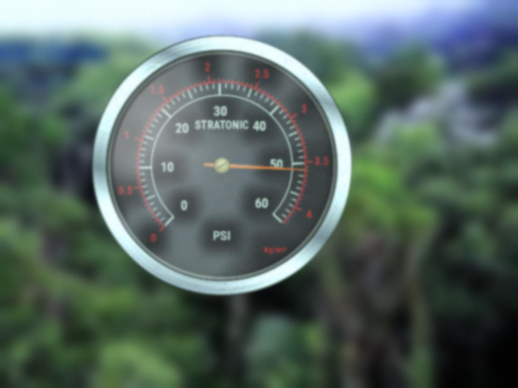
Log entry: 51psi
